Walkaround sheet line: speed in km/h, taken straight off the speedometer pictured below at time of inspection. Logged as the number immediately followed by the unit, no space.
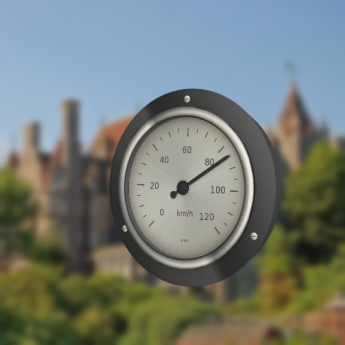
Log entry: 85km/h
